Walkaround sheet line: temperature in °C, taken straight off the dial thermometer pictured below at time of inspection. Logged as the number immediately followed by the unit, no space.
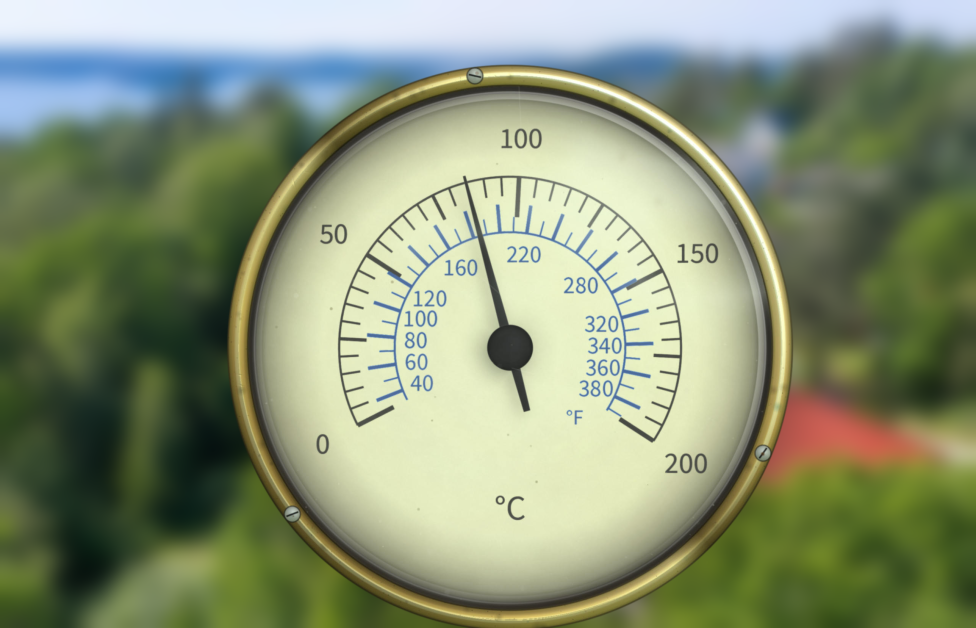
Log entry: 85°C
